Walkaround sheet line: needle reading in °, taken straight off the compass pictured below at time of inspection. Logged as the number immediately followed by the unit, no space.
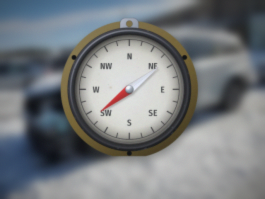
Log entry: 232.5°
